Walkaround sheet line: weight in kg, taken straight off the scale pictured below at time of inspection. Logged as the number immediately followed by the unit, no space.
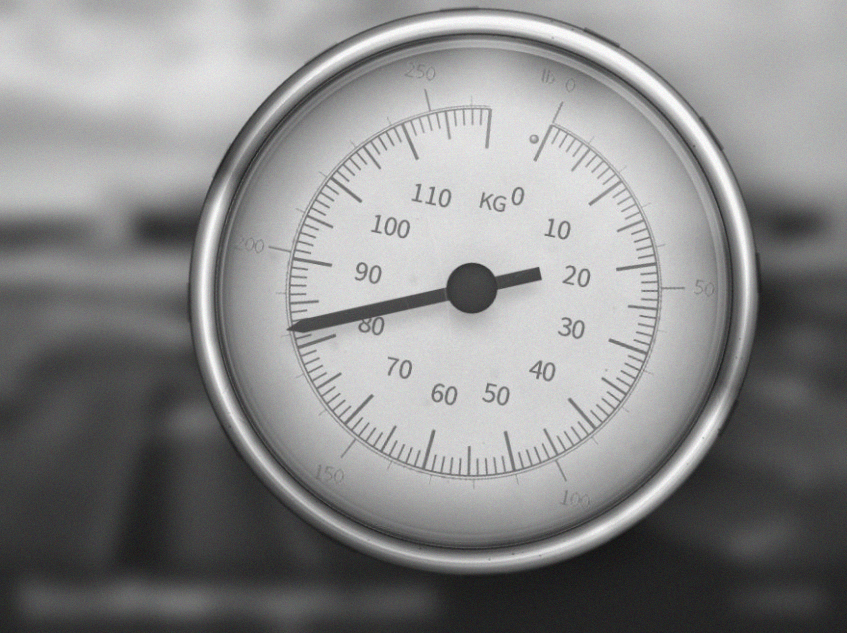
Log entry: 82kg
